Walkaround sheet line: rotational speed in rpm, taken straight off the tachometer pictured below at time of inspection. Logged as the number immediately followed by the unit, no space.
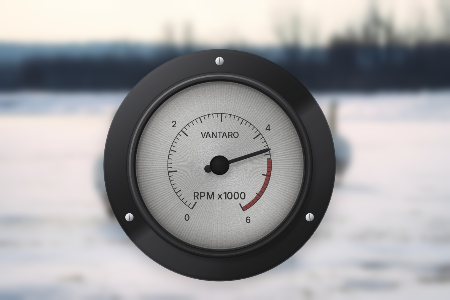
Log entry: 4400rpm
